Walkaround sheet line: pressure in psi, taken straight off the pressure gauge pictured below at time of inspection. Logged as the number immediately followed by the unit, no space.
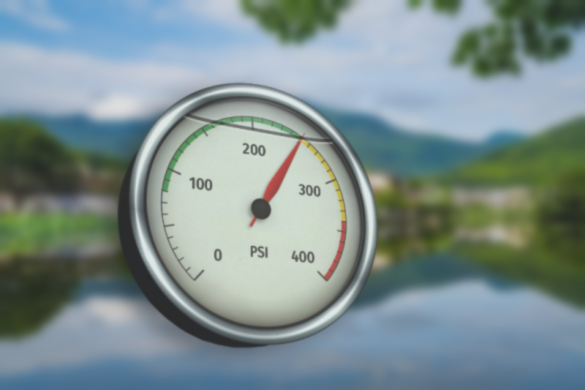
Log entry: 250psi
